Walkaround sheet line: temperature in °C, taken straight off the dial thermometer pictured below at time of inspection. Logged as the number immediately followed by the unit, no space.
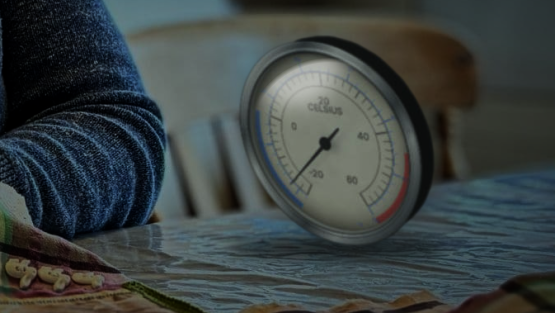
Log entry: -16°C
